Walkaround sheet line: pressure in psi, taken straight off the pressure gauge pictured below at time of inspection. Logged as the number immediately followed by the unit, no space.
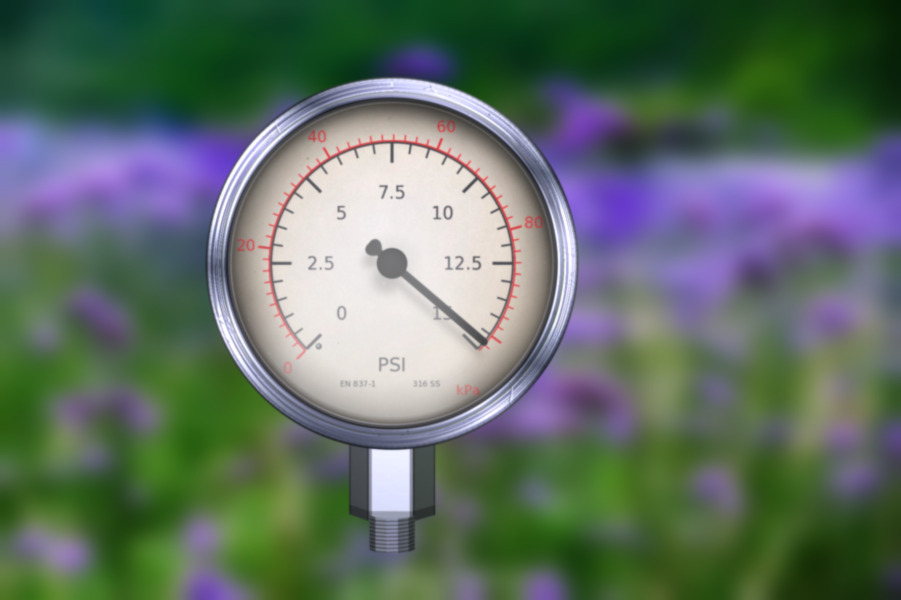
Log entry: 14.75psi
